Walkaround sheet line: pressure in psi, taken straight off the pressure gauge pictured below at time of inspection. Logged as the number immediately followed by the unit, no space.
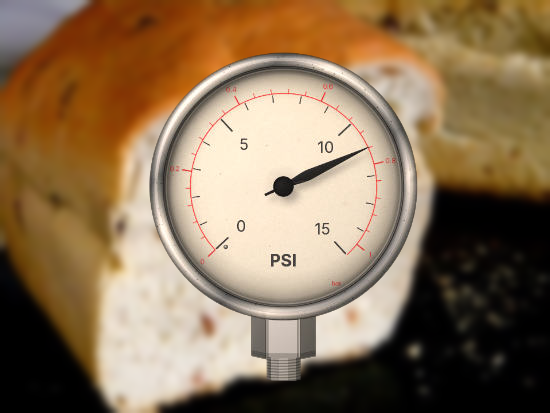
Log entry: 11psi
